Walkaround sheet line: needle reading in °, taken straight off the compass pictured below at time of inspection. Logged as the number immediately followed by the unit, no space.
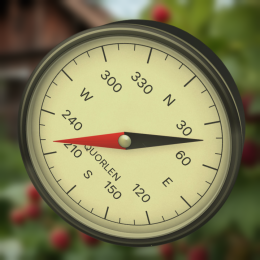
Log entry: 220°
